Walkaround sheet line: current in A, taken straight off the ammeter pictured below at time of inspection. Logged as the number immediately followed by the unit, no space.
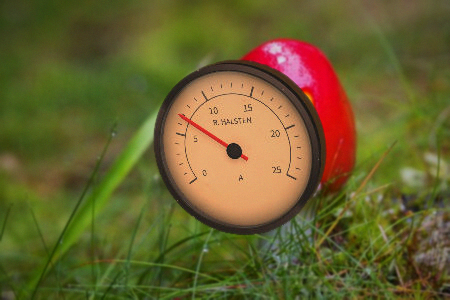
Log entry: 7A
